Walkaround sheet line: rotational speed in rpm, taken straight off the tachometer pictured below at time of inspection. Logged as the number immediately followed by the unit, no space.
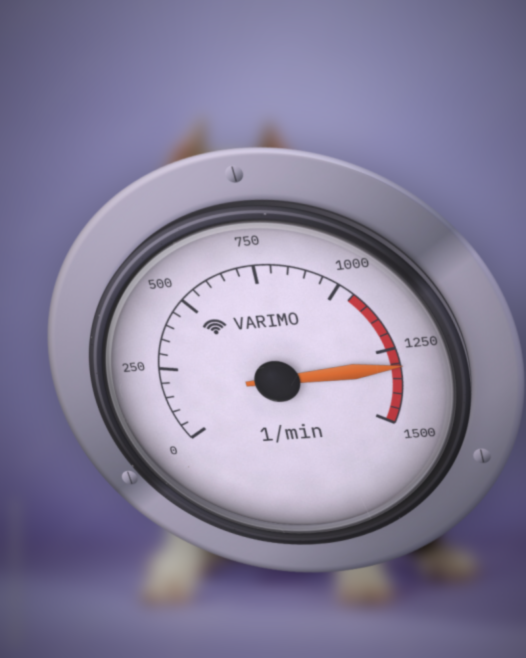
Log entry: 1300rpm
